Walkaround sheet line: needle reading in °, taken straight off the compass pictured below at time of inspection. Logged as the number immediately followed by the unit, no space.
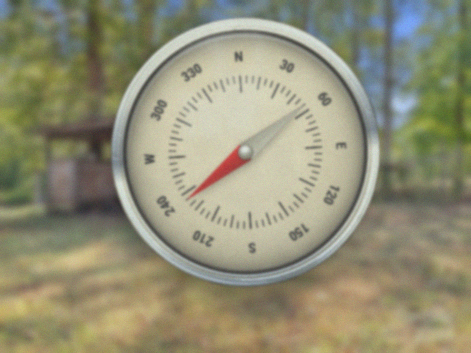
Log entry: 235°
